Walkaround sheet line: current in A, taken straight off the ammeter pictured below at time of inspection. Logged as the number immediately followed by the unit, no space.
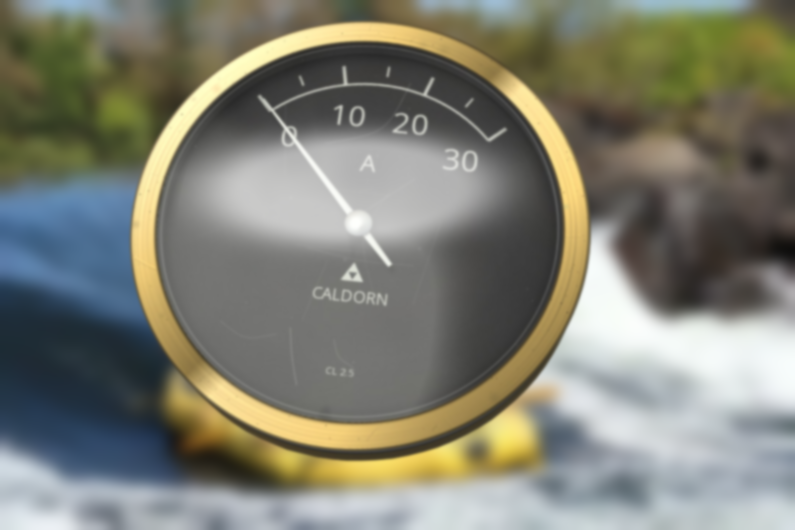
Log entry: 0A
